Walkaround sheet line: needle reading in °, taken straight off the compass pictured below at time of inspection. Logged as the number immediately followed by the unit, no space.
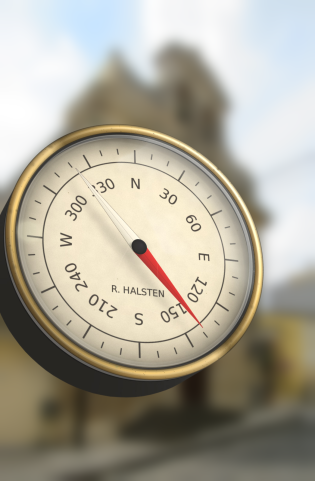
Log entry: 140°
